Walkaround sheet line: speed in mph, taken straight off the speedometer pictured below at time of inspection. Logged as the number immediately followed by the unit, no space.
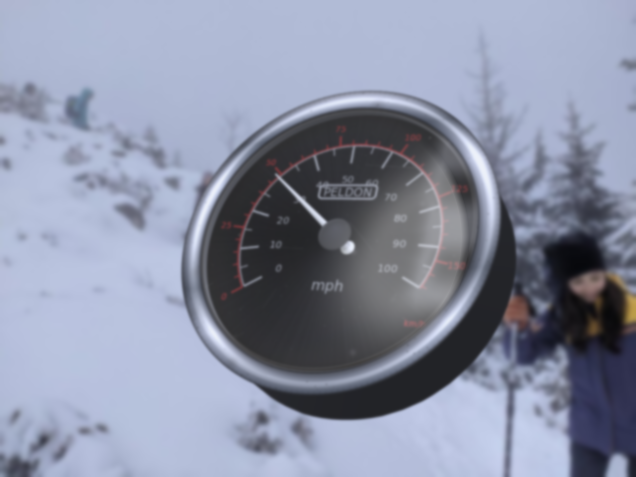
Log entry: 30mph
